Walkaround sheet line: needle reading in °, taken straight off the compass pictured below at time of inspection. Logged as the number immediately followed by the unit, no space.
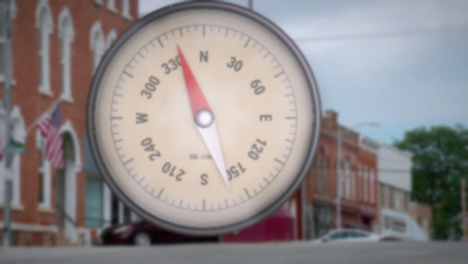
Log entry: 340°
